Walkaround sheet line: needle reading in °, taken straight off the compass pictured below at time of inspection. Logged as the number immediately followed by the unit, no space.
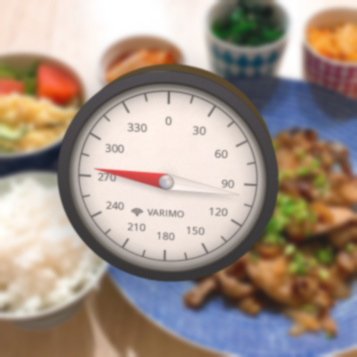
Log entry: 277.5°
